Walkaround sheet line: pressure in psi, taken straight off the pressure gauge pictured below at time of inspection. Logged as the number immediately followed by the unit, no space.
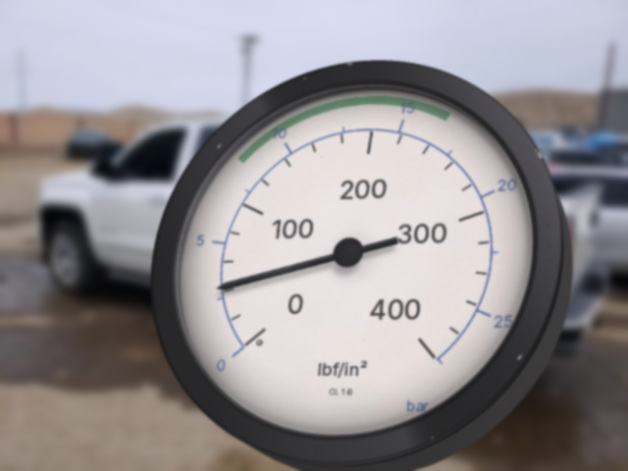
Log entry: 40psi
